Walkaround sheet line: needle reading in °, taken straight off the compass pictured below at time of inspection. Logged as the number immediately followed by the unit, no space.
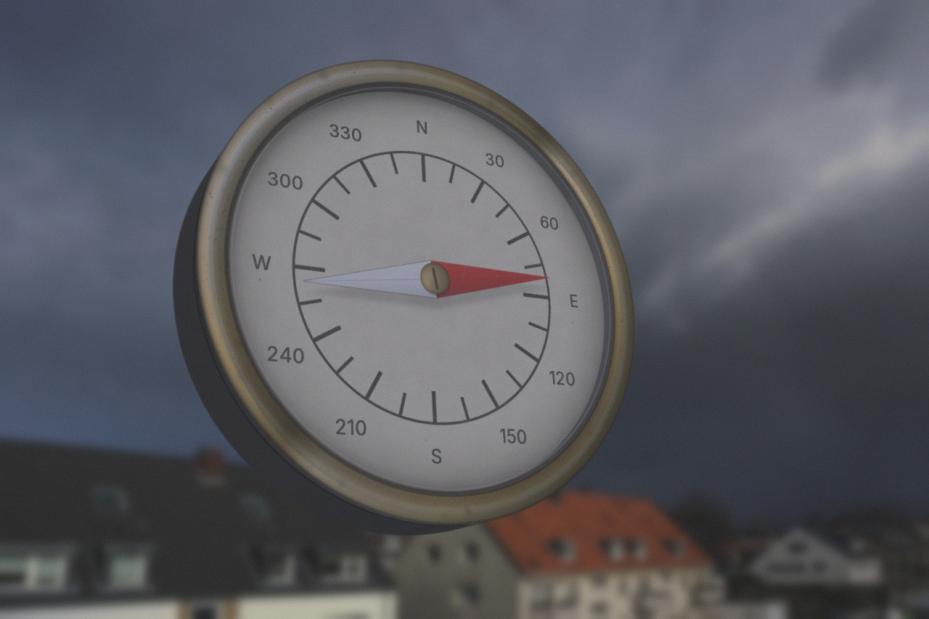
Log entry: 82.5°
